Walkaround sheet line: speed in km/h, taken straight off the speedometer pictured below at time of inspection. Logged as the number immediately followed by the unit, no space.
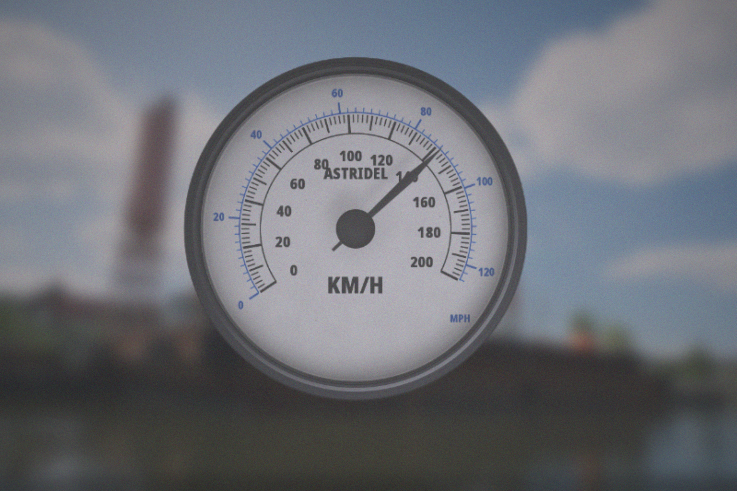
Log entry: 142km/h
